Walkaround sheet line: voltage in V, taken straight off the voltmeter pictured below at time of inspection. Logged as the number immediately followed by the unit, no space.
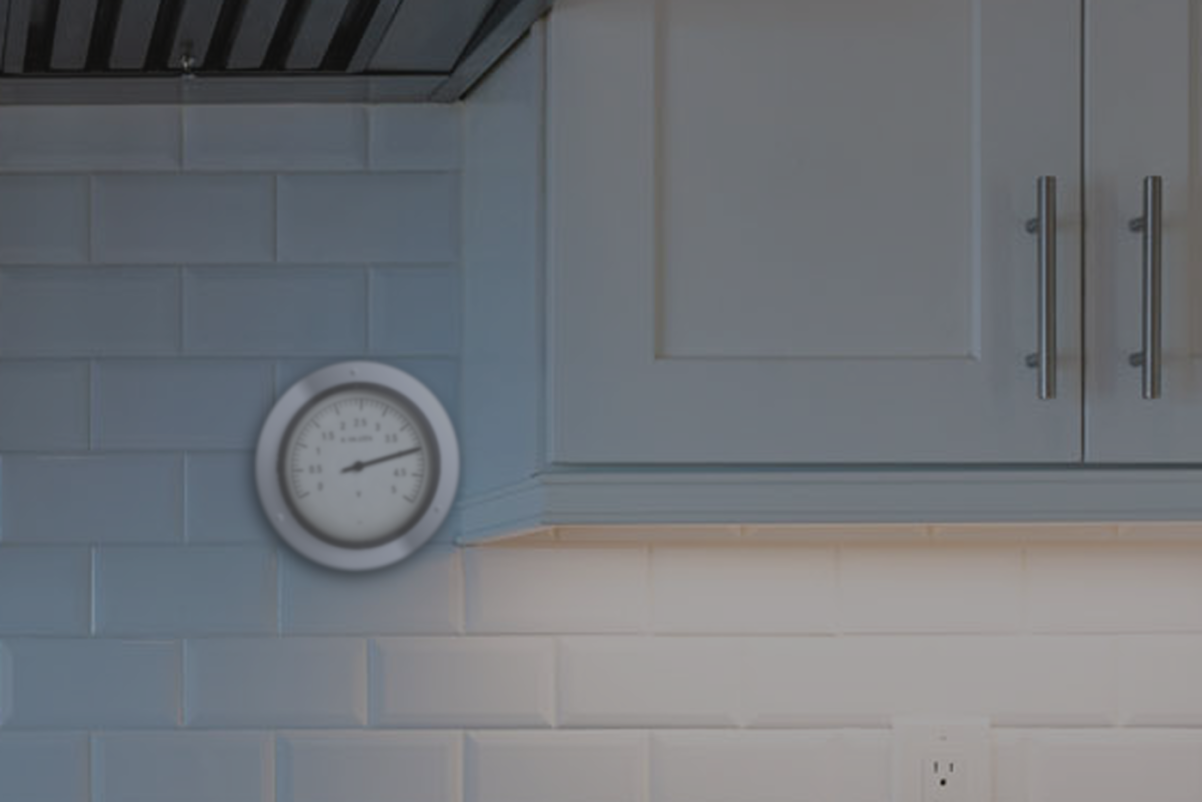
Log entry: 4V
